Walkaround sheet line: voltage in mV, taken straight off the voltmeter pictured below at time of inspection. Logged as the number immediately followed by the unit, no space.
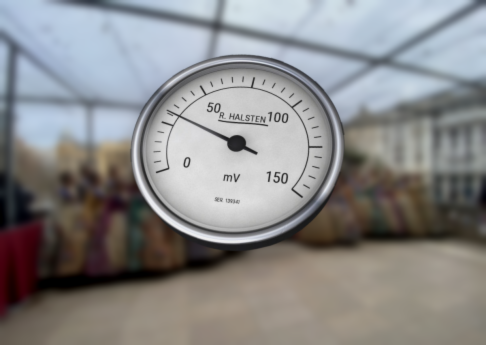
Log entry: 30mV
